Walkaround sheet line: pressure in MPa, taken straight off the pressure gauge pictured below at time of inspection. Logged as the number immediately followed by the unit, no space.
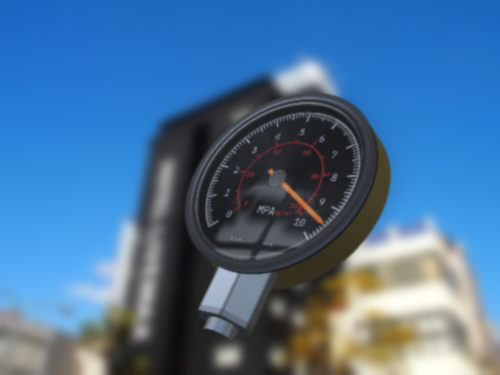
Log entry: 9.5MPa
